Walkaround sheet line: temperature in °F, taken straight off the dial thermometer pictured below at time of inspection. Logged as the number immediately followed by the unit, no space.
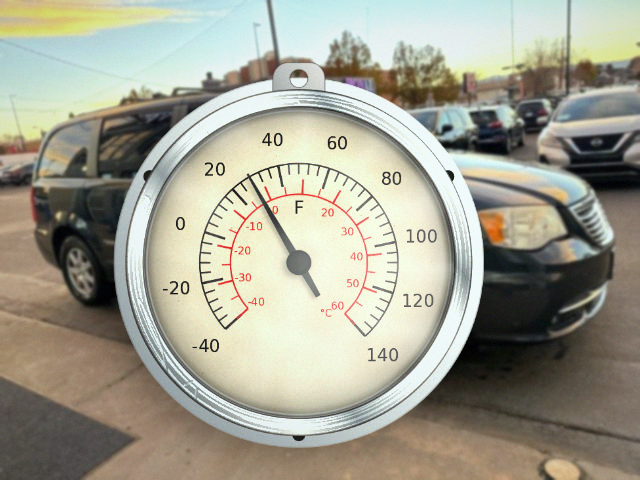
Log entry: 28°F
